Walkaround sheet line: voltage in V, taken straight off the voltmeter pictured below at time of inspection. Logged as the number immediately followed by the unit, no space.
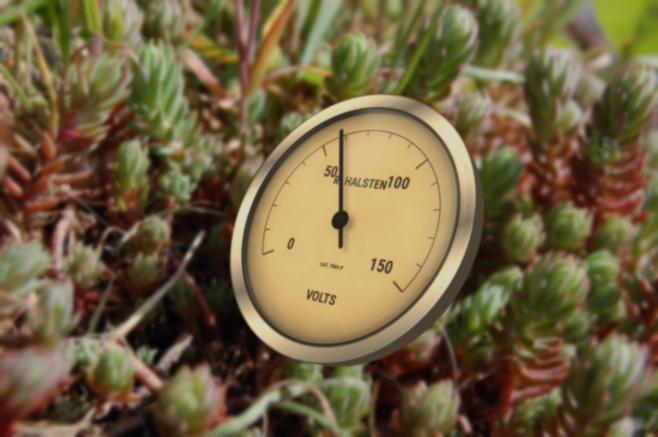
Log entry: 60V
